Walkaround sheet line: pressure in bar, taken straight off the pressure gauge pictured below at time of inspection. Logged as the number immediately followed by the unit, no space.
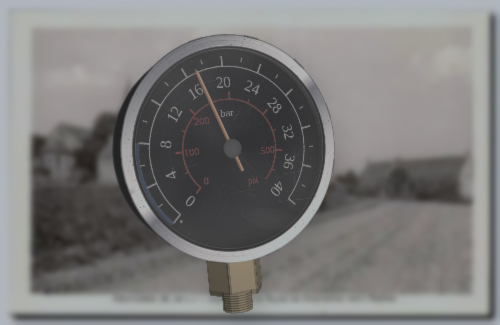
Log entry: 17bar
